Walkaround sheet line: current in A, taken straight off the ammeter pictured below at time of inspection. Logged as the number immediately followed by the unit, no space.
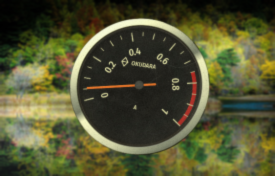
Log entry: 0.05A
